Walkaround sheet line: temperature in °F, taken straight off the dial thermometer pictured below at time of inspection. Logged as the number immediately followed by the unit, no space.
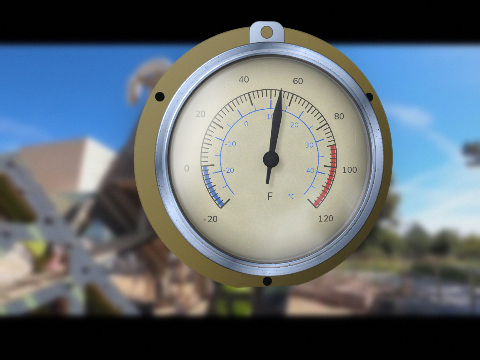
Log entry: 54°F
